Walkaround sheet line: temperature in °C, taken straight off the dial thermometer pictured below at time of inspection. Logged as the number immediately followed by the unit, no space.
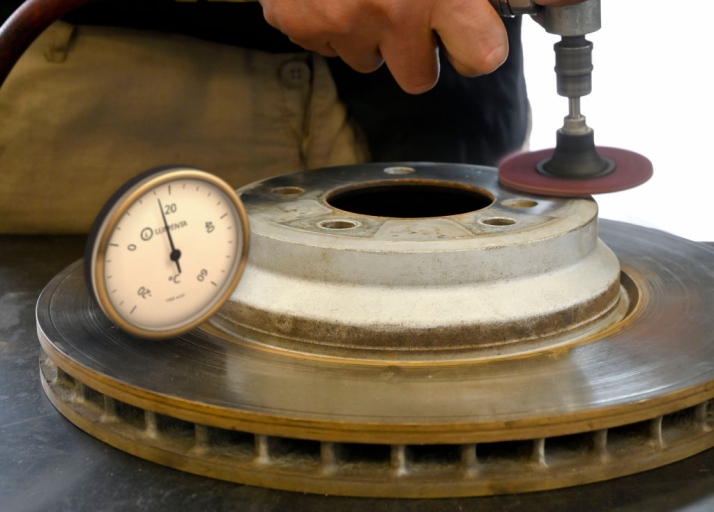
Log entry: 16°C
